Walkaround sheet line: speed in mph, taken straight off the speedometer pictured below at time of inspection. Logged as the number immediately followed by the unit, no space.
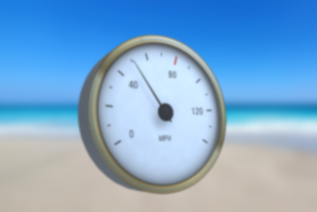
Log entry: 50mph
